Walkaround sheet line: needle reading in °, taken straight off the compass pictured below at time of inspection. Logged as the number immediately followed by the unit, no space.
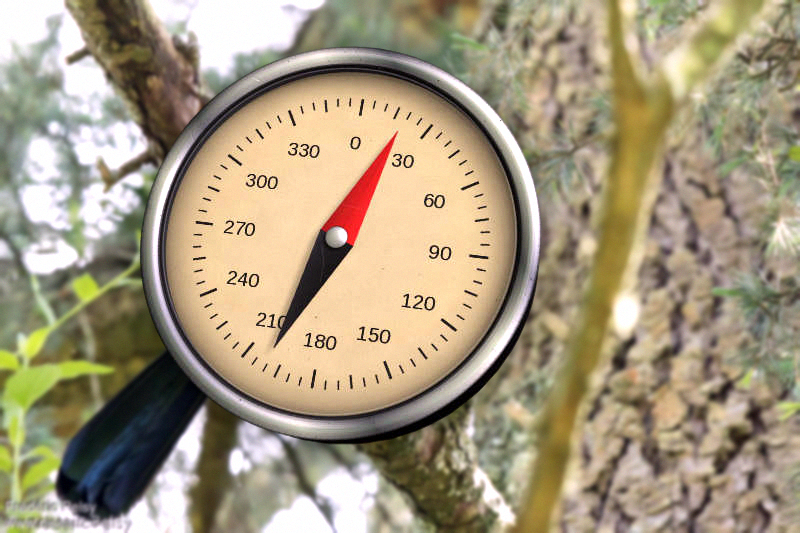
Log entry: 20°
